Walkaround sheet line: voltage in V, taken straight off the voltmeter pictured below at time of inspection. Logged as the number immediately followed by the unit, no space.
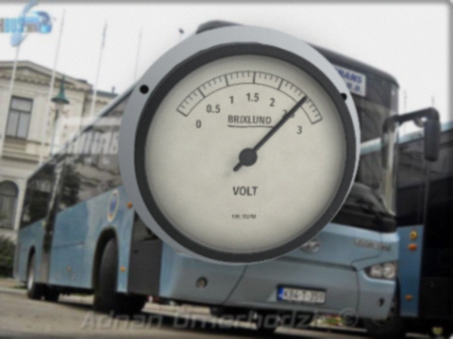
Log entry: 2.5V
